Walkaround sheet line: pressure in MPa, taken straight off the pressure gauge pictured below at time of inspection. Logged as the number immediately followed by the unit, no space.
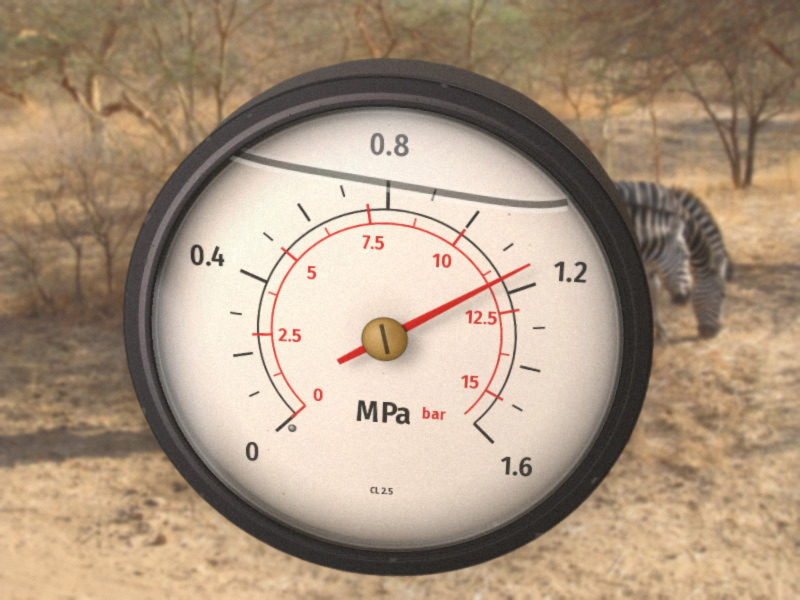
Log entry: 1.15MPa
